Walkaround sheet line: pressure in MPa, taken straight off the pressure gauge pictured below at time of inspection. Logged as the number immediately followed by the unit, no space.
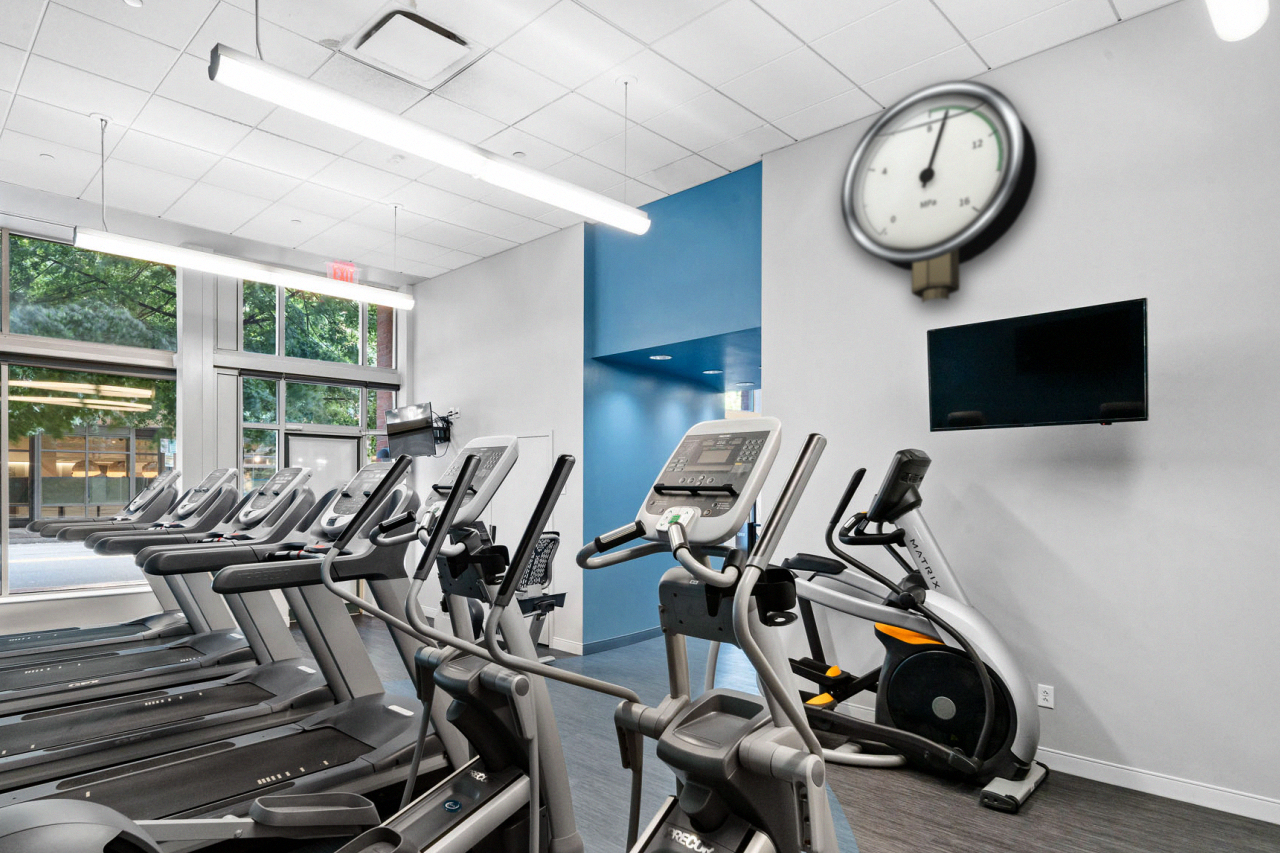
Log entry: 9MPa
